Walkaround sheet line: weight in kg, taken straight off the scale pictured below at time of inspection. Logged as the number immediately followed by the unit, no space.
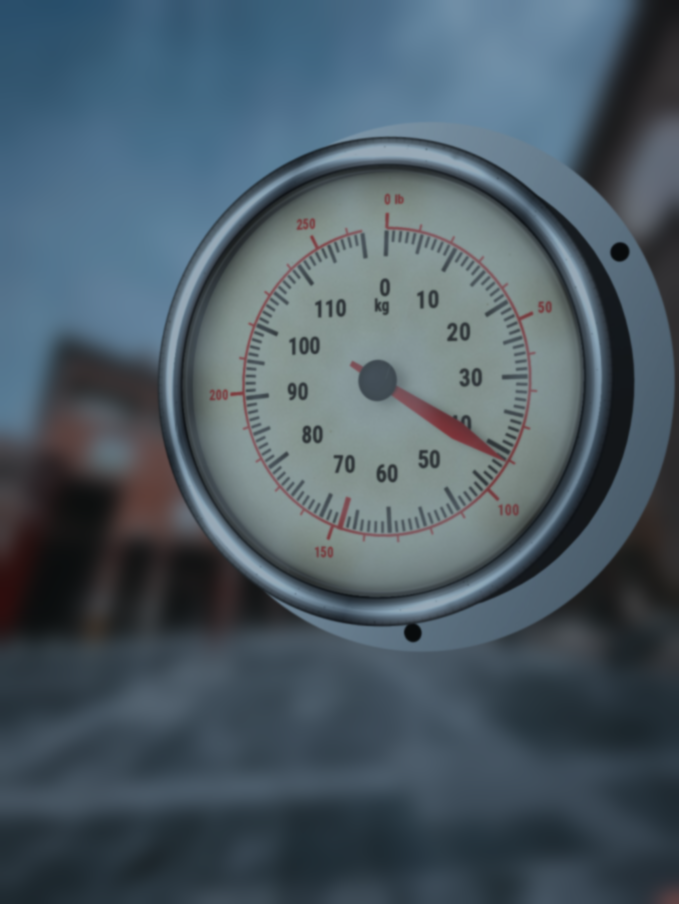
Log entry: 41kg
